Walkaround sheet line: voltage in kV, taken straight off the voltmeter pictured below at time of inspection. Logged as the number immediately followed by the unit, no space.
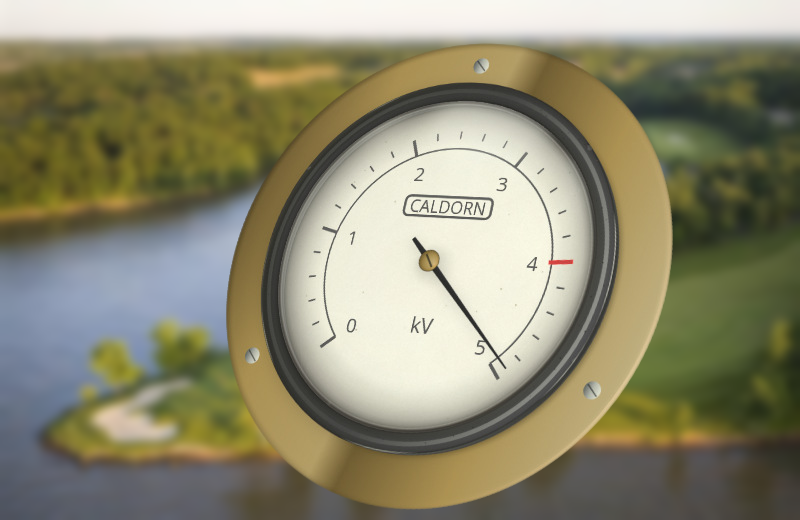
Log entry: 4.9kV
